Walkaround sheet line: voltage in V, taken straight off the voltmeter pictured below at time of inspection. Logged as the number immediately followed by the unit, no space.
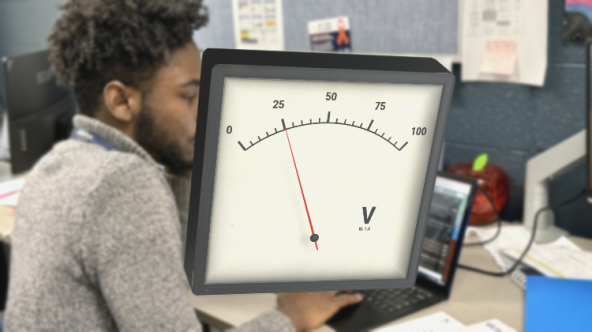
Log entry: 25V
